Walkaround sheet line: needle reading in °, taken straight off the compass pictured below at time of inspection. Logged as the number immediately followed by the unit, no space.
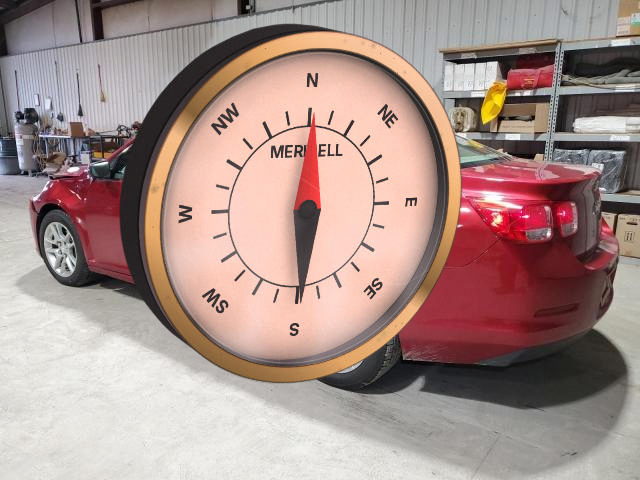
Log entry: 0°
